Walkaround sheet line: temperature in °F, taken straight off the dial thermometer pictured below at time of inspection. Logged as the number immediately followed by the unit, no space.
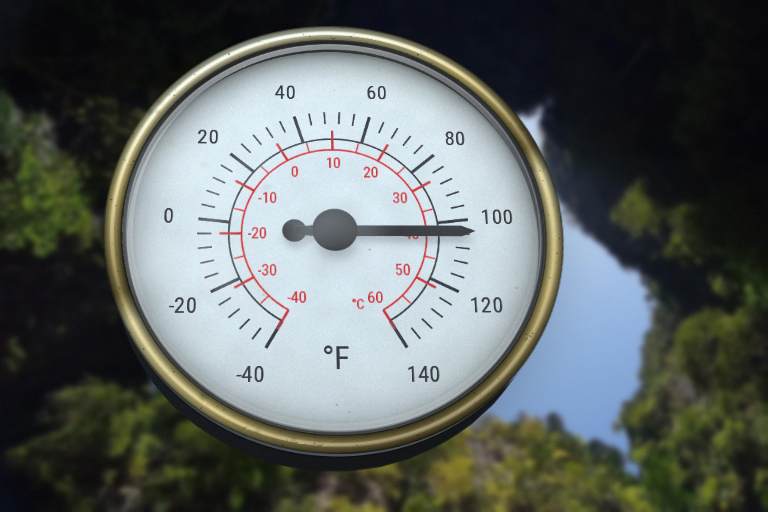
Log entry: 104°F
